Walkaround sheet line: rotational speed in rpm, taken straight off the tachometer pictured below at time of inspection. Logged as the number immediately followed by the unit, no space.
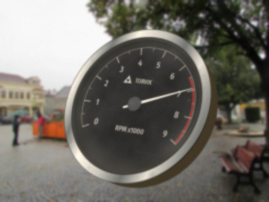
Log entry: 7000rpm
